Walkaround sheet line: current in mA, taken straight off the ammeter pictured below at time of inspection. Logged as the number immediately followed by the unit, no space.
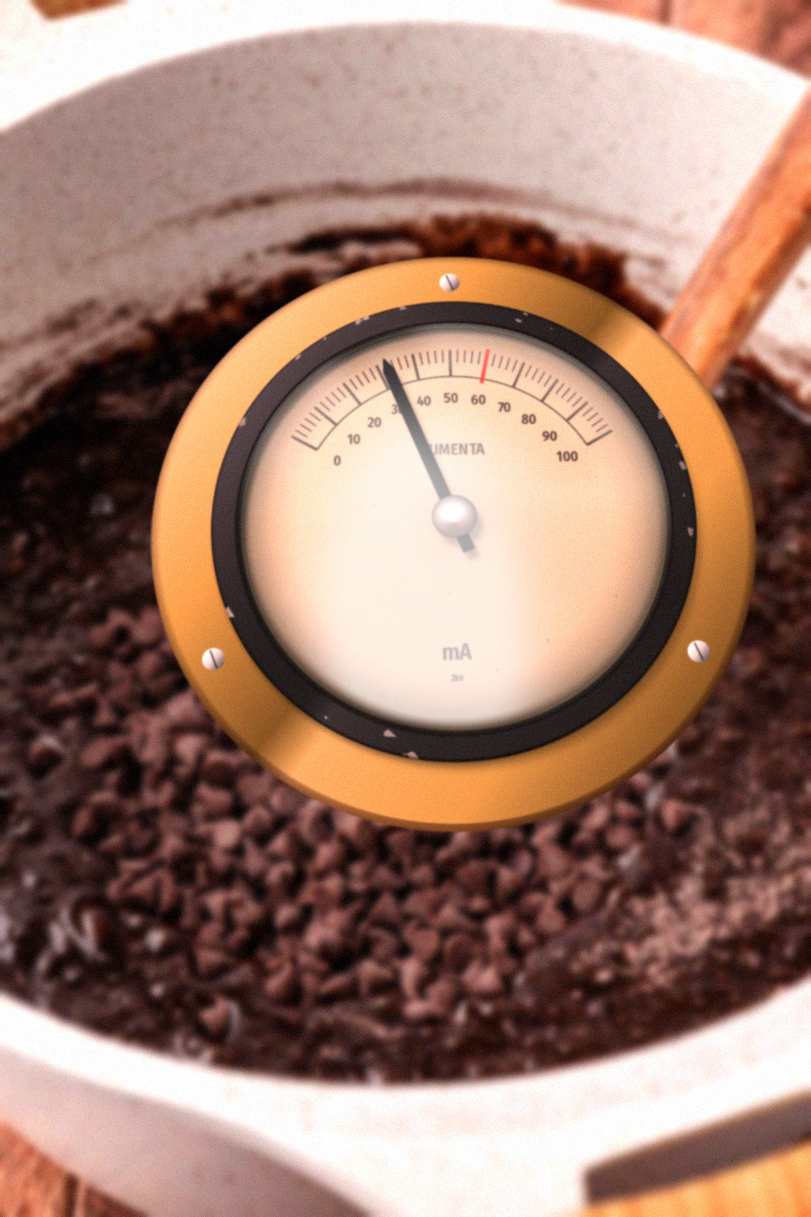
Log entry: 32mA
